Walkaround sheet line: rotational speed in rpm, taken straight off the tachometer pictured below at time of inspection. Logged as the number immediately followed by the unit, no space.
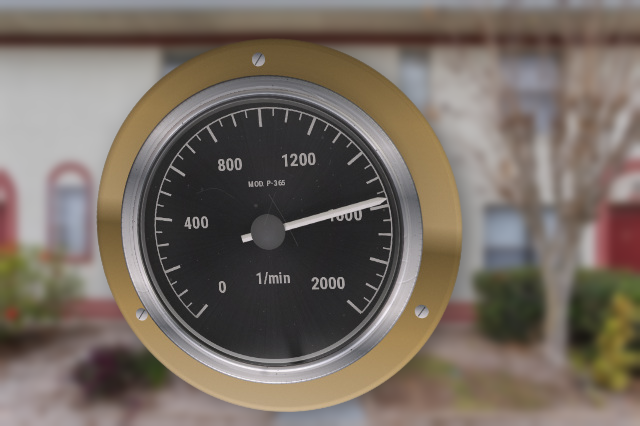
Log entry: 1575rpm
